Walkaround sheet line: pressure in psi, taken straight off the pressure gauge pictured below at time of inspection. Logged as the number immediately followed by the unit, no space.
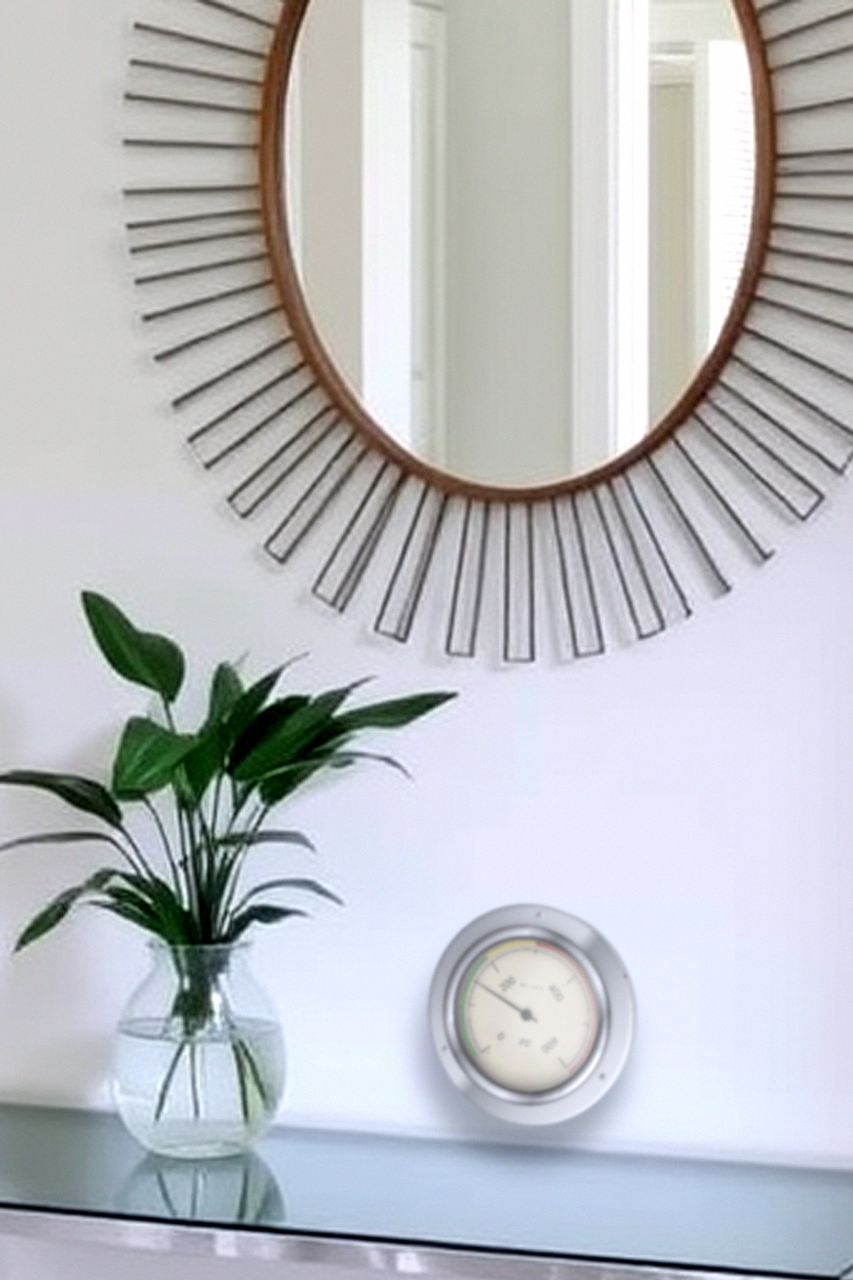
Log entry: 150psi
